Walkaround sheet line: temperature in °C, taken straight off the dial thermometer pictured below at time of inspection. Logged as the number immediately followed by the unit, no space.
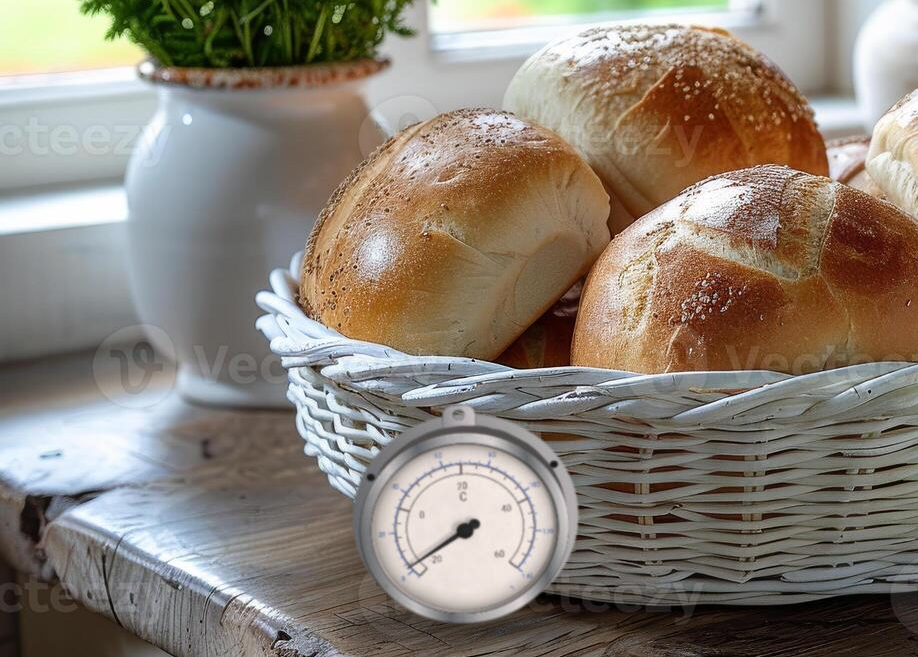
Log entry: -16°C
